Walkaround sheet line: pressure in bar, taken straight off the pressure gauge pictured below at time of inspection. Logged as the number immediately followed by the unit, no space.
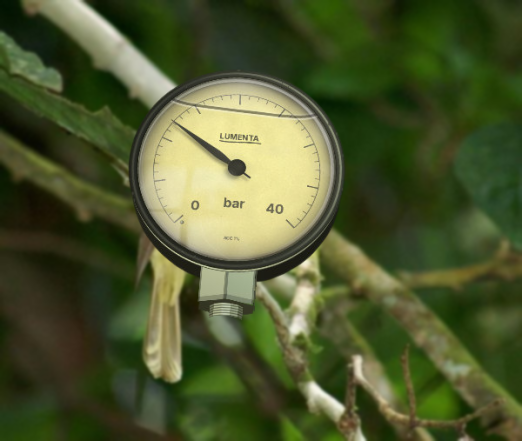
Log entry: 12bar
